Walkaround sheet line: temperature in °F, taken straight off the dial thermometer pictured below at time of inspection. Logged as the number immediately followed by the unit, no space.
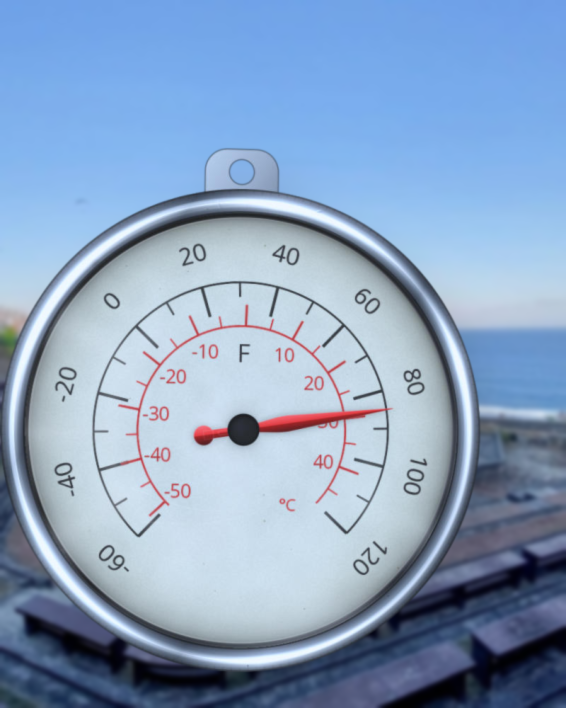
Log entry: 85°F
